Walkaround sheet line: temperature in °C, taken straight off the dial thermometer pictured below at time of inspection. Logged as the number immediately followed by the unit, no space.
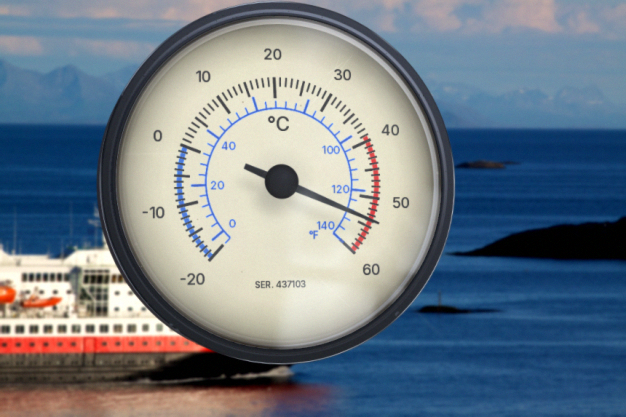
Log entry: 54°C
